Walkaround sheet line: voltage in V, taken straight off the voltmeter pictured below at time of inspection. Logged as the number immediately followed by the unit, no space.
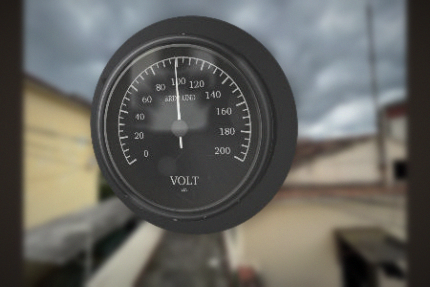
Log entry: 100V
